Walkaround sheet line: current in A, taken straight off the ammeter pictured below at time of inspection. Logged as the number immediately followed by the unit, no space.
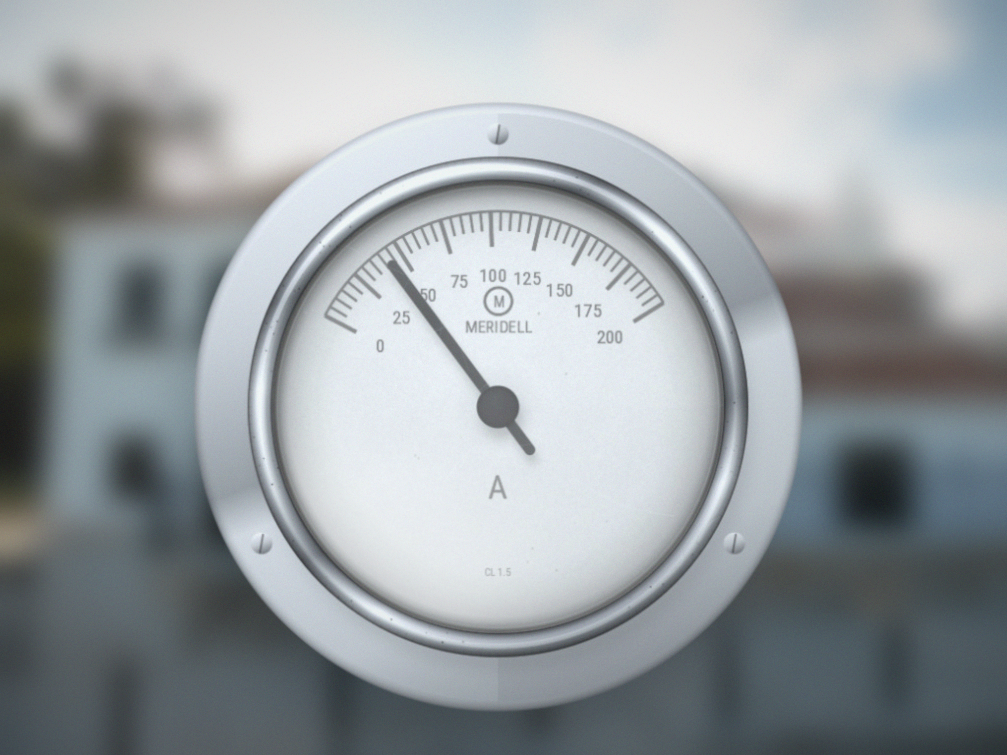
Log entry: 42.5A
